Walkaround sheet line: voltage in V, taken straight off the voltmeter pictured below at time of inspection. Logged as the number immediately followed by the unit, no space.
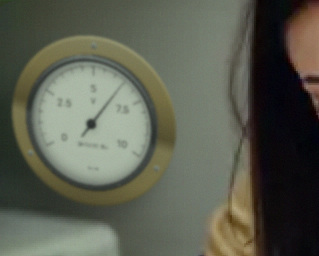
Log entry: 6.5V
